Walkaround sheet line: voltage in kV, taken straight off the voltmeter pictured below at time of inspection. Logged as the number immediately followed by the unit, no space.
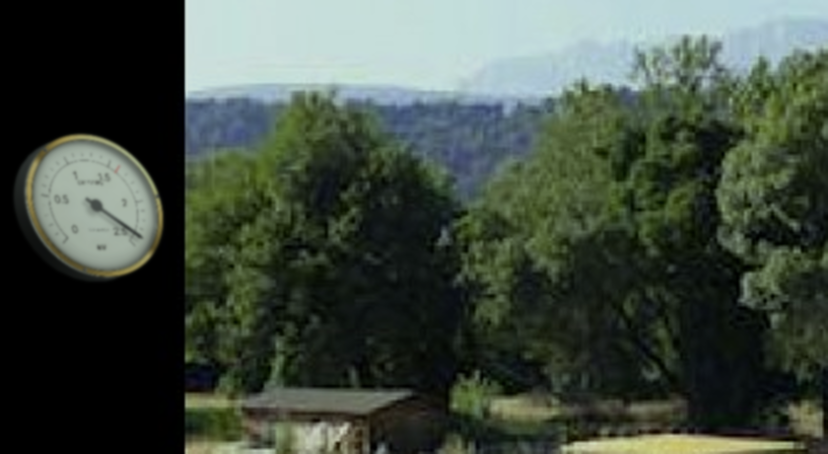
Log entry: 2.4kV
